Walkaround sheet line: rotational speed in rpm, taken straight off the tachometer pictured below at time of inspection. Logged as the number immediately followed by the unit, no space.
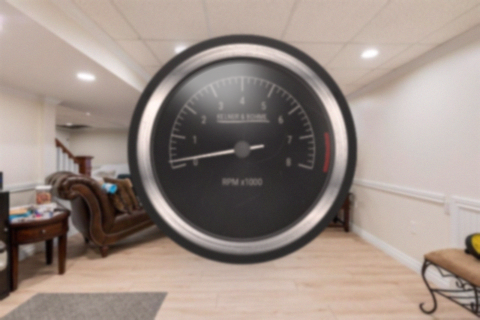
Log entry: 200rpm
